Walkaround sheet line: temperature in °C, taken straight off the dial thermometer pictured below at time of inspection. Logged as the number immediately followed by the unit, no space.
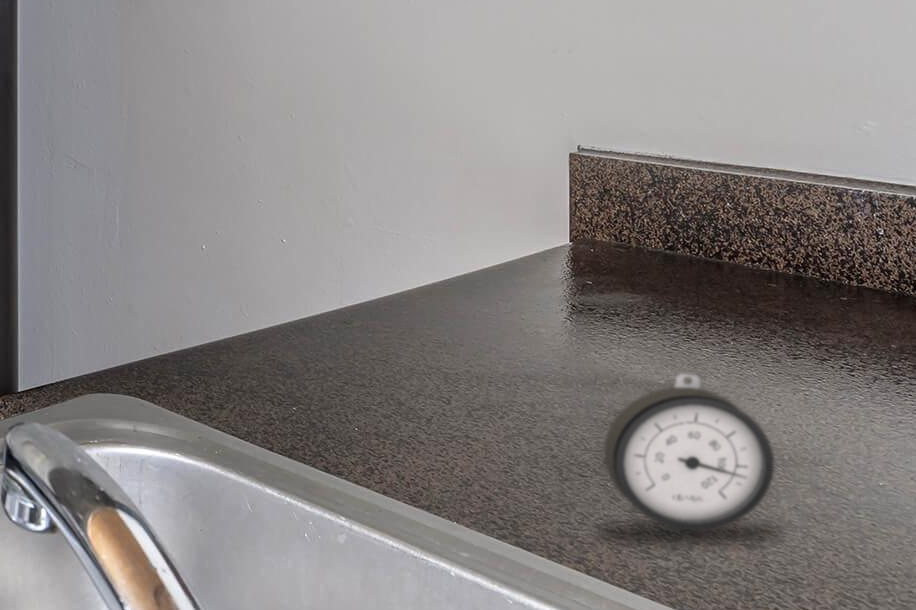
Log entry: 105°C
